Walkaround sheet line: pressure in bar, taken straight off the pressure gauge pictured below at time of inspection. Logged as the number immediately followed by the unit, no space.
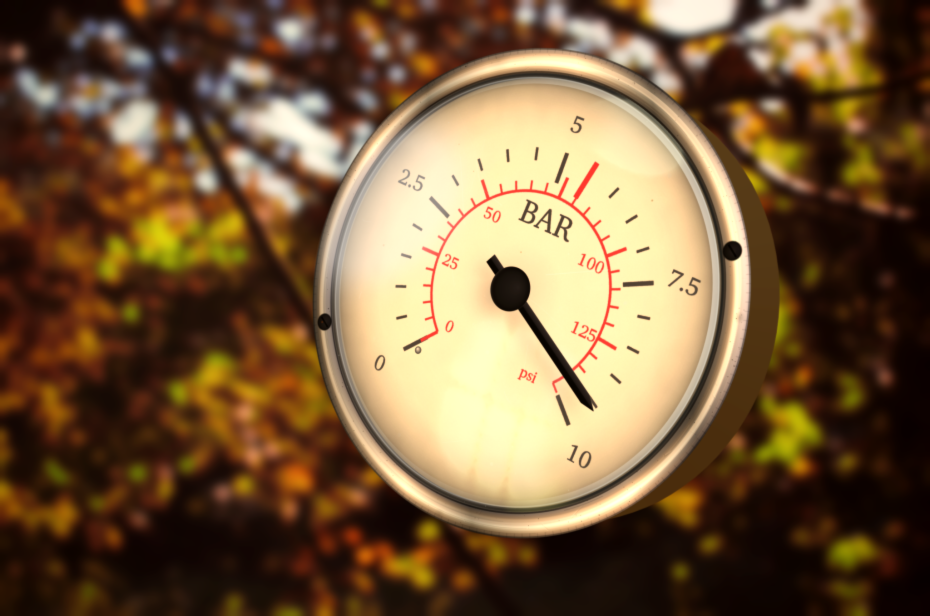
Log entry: 9.5bar
